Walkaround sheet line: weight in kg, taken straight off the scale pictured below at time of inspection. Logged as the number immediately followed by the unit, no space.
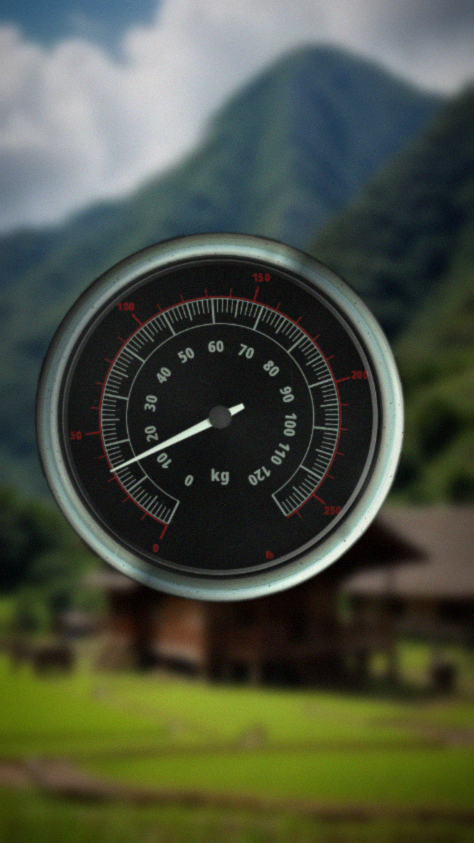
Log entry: 15kg
